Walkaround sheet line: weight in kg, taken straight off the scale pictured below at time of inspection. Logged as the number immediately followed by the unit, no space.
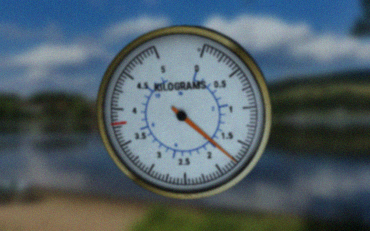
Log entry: 1.75kg
